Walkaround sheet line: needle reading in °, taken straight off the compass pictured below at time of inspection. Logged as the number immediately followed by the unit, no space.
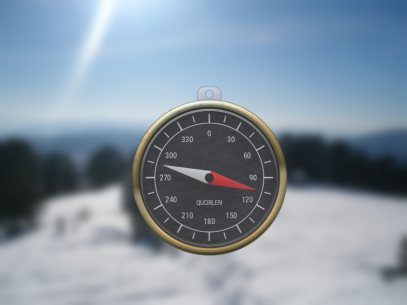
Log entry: 105°
